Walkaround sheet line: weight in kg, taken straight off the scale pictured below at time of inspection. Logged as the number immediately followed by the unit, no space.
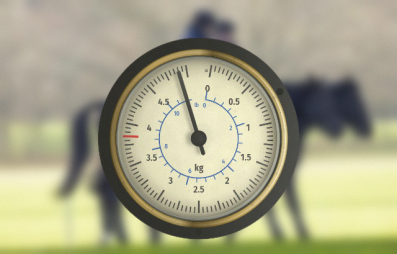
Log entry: 4.9kg
